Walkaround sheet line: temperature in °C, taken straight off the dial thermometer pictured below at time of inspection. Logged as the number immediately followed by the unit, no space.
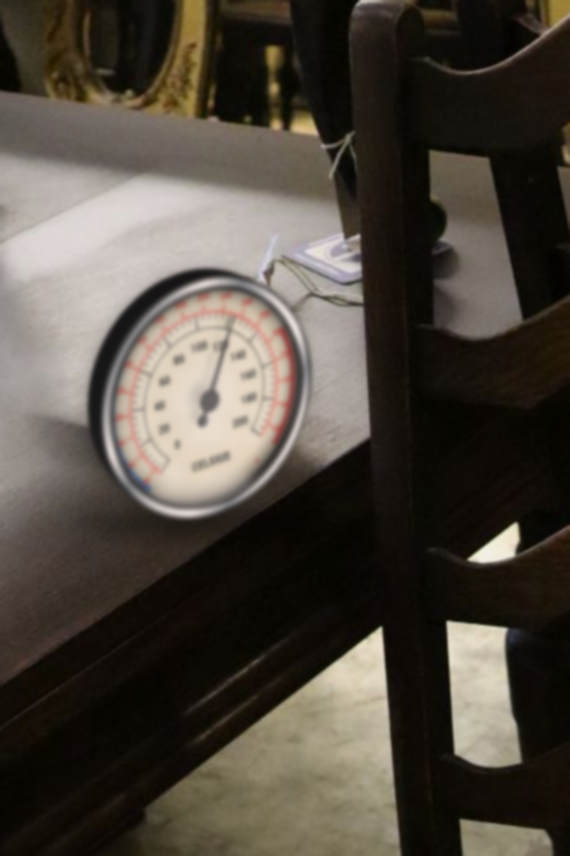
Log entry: 120°C
